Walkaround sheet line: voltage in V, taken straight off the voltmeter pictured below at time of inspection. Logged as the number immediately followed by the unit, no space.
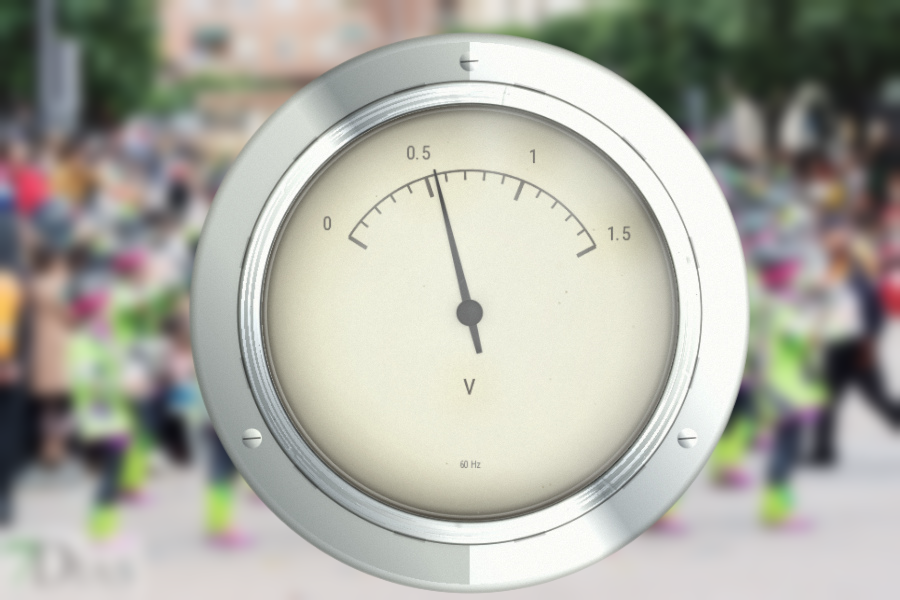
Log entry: 0.55V
